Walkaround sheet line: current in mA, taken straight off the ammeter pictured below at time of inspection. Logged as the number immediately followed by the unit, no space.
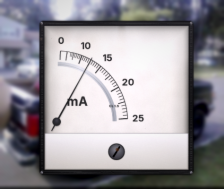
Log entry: 12.5mA
